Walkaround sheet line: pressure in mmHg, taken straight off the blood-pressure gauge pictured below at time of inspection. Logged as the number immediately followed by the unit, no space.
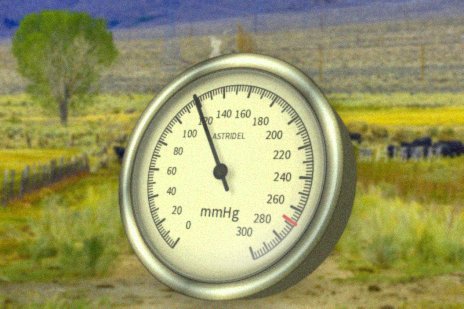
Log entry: 120mmHg
